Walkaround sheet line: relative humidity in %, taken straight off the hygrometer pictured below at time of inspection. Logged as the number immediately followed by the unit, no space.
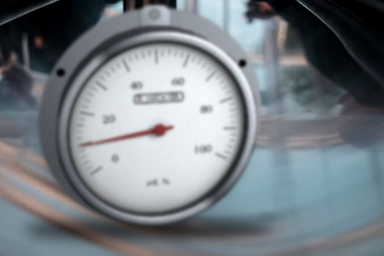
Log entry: 10%
